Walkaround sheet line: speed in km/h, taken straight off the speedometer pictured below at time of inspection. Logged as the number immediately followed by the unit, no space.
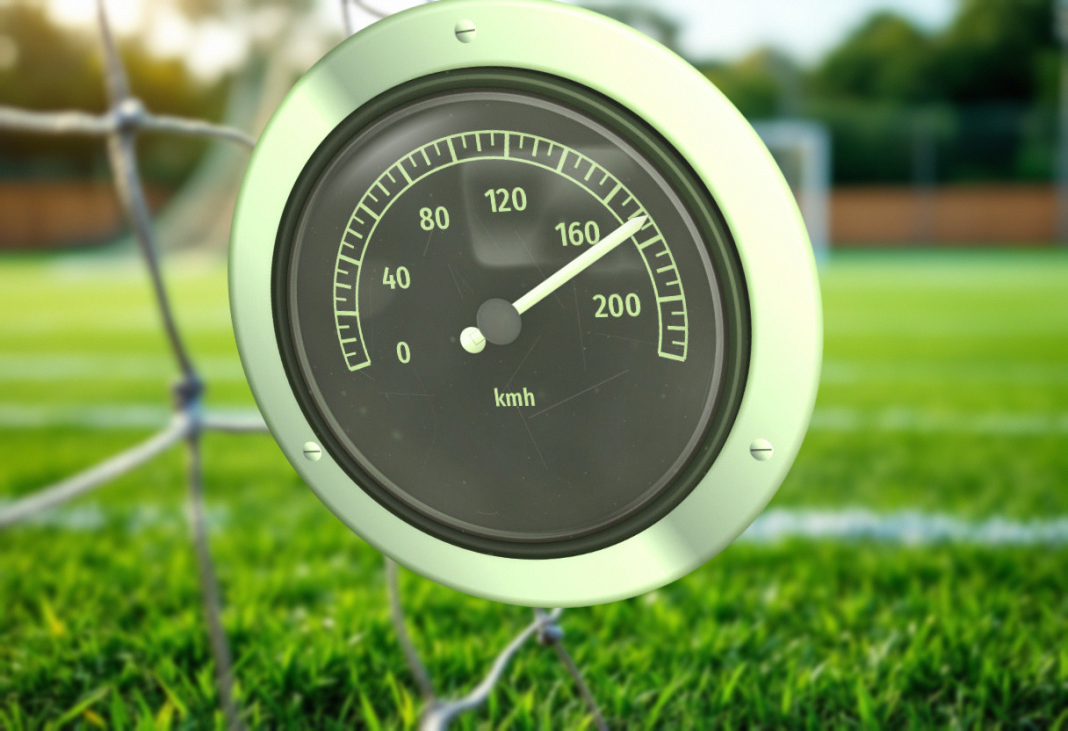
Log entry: 172.5km/h
